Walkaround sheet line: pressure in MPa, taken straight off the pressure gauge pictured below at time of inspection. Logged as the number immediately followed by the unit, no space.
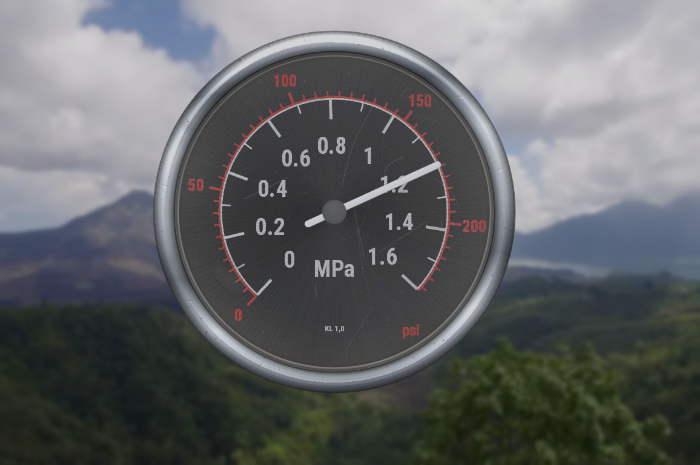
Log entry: 1.2MPa
